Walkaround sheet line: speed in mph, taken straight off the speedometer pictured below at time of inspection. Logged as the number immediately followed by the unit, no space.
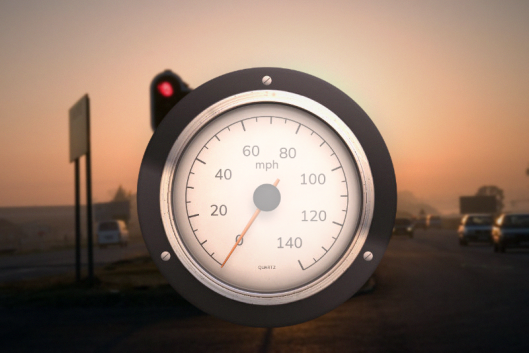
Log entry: 0mph
